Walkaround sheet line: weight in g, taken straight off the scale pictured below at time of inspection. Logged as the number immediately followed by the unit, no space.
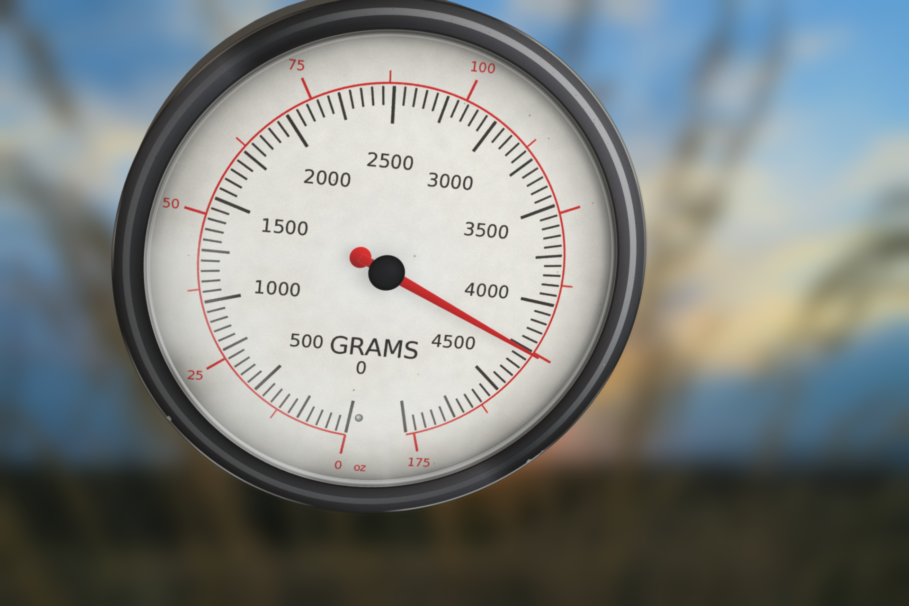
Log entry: 4250g
